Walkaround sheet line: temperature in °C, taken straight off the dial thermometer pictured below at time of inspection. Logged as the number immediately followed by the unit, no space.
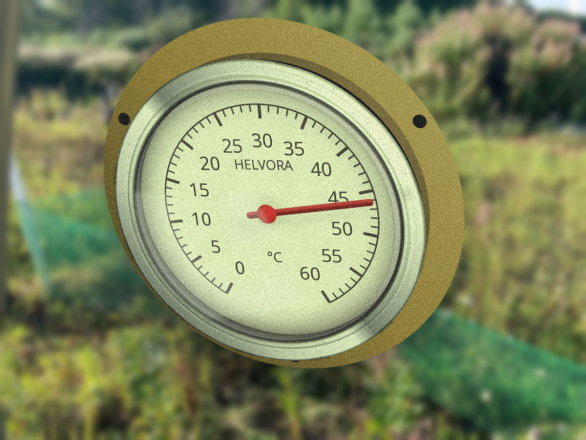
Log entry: 46°C
